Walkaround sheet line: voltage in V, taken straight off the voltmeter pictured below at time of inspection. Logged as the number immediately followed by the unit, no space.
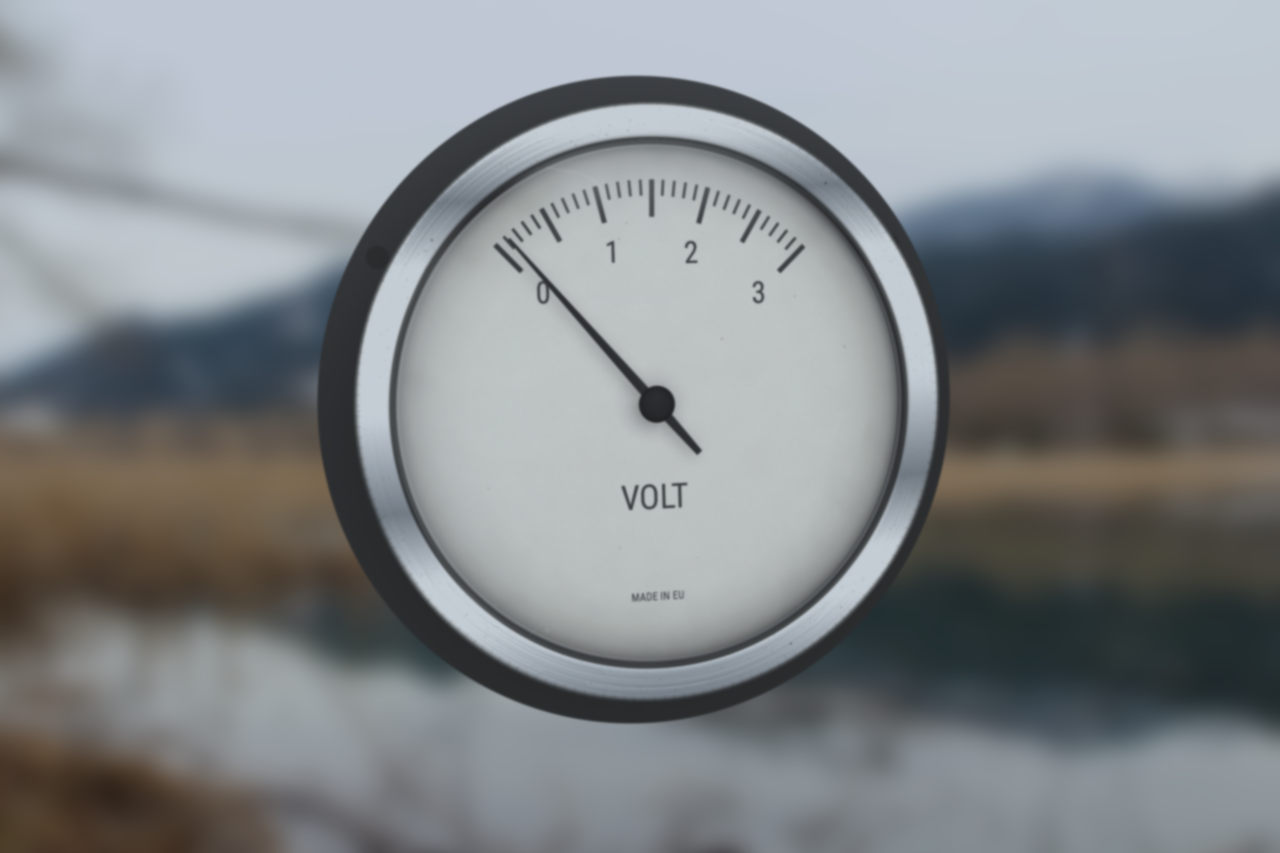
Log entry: 0.1V
